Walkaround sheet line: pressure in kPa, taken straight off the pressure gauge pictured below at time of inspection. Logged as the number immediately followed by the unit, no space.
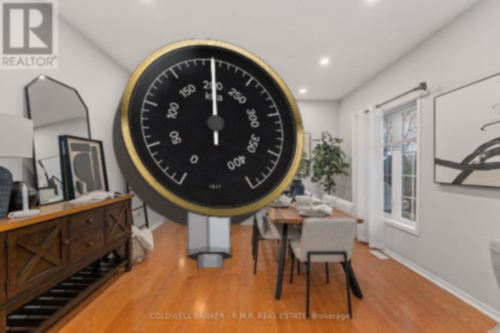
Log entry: 200kPa
